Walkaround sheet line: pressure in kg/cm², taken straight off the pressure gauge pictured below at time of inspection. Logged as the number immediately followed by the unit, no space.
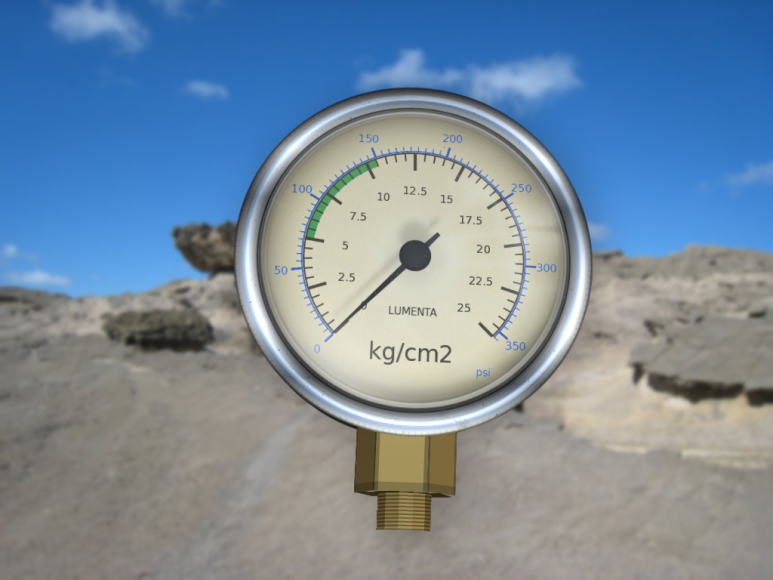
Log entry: 0kg/cm²
